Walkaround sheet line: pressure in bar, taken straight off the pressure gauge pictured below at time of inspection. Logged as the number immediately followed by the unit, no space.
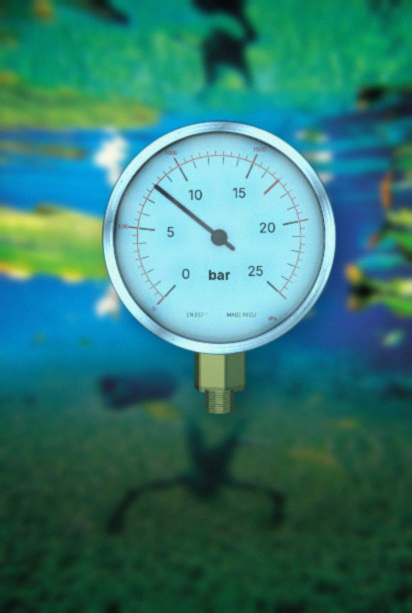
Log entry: 8bar
